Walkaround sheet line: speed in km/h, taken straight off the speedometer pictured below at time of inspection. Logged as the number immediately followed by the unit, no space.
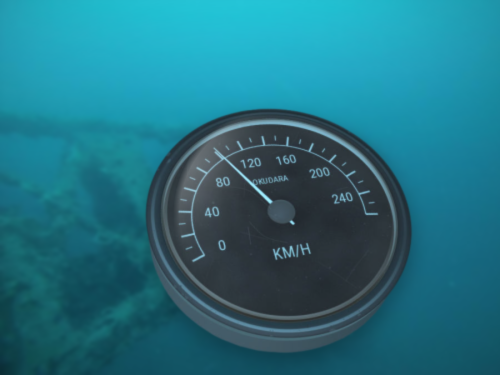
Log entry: 100km/h
